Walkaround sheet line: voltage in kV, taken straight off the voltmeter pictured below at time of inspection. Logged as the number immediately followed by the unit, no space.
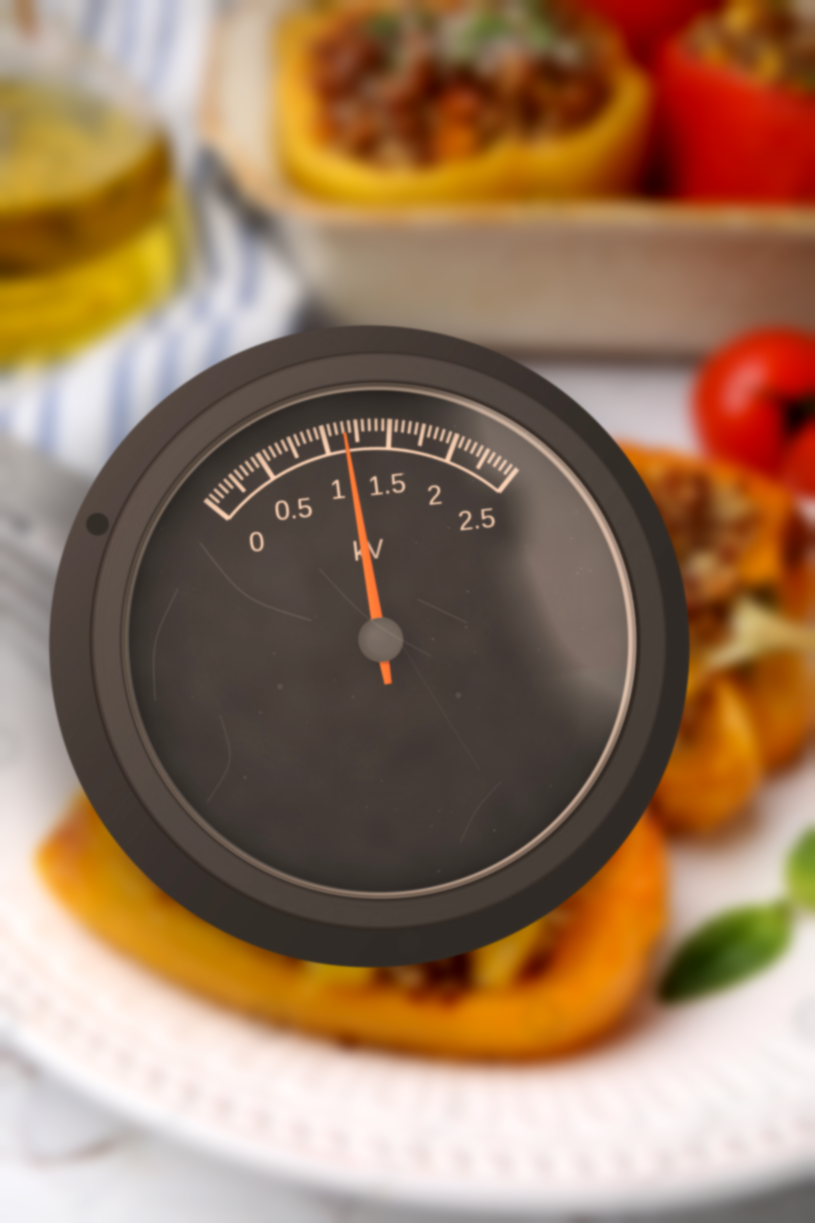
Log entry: 1.15kV
